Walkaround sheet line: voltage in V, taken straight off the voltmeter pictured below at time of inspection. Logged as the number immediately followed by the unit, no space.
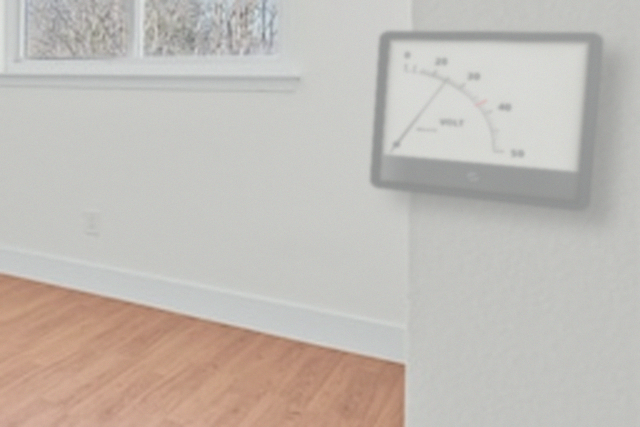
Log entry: 25V
